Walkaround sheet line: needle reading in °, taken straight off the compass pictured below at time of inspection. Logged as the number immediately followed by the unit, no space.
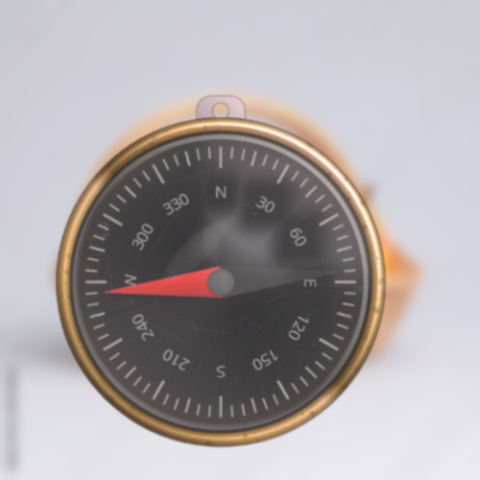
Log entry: 265°
